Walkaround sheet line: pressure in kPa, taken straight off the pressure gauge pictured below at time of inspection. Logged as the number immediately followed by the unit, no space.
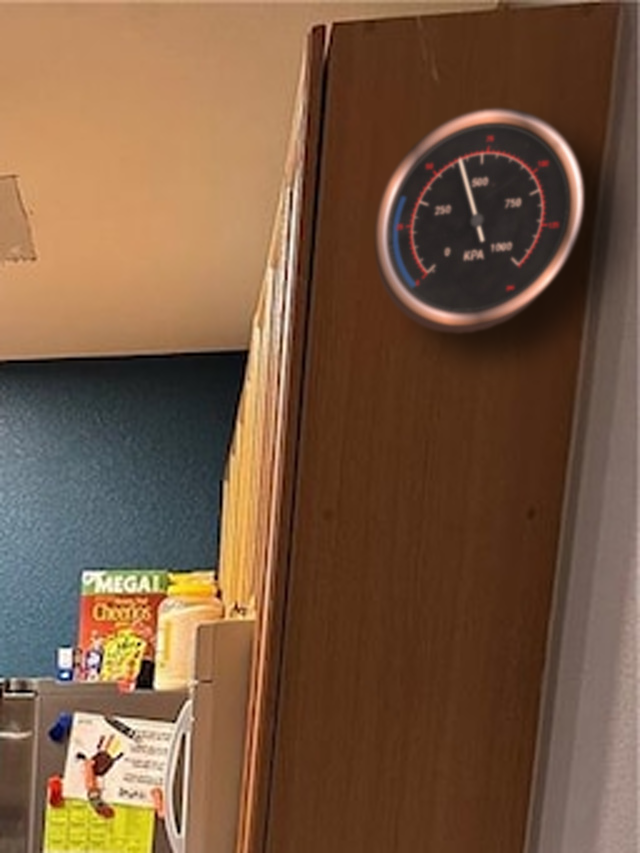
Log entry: 425kPa
